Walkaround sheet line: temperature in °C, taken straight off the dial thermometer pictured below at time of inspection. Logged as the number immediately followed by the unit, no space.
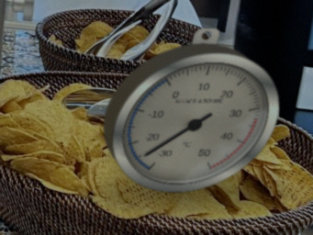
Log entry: -25°C
